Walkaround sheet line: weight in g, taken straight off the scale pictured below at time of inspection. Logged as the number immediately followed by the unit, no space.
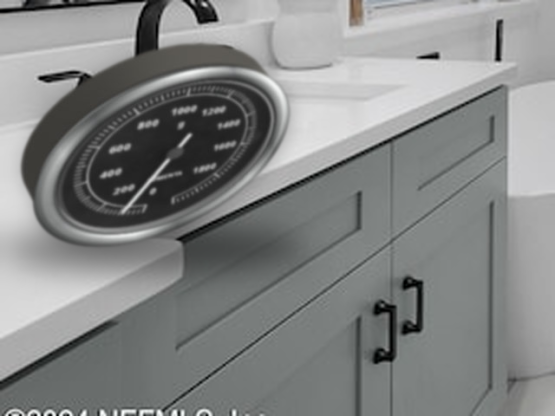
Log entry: 100g
